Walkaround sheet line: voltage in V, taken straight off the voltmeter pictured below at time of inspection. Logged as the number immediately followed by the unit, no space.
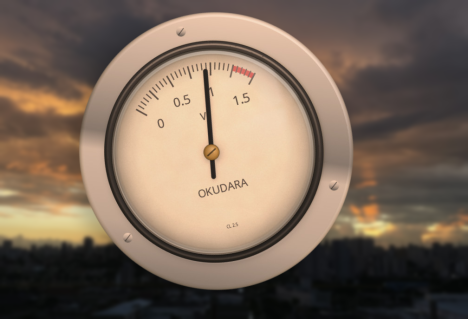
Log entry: 0.95V
